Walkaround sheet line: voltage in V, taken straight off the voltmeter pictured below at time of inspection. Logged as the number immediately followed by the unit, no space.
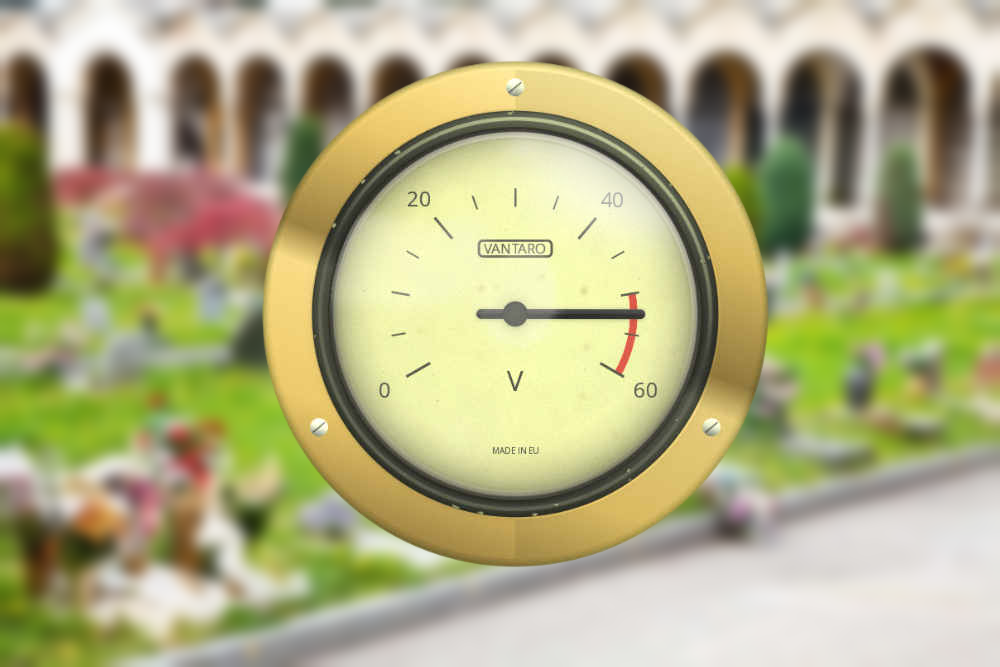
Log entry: 52.5V
